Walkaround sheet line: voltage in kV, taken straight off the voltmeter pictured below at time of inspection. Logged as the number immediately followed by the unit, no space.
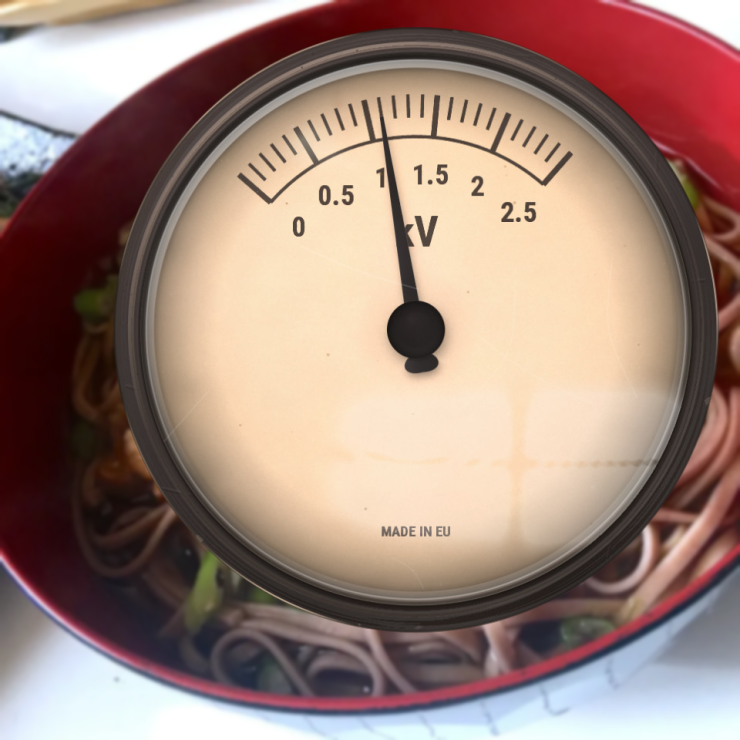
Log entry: 1.1kV
